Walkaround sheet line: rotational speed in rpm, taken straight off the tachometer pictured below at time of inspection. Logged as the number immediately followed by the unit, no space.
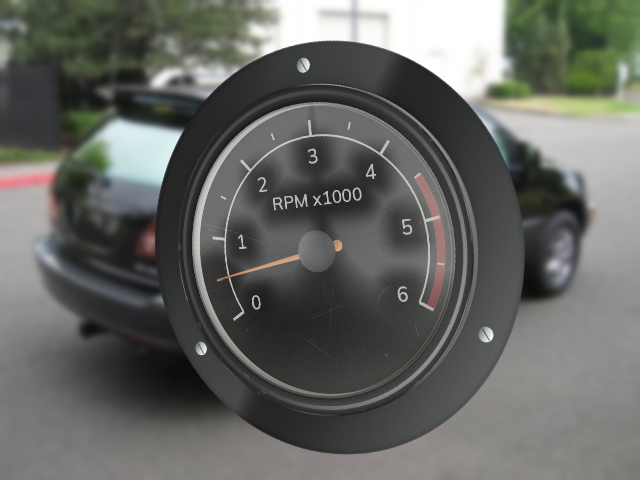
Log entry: 500rpm
